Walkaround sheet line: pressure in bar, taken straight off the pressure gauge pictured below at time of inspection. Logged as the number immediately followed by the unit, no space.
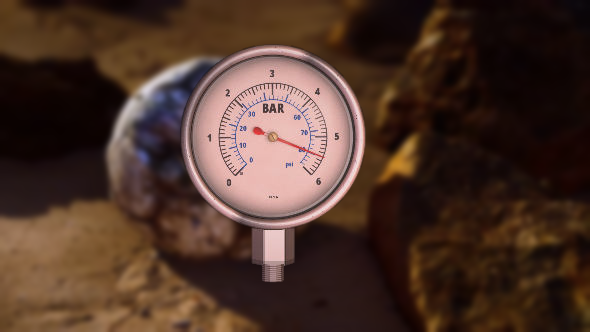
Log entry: 5.5bar
